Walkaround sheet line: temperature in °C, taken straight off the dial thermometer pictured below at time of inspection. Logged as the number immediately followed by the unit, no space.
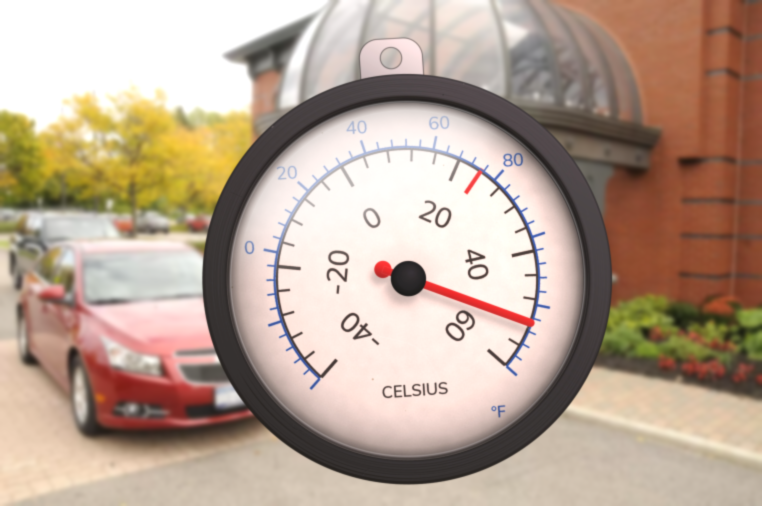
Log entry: 52°C
